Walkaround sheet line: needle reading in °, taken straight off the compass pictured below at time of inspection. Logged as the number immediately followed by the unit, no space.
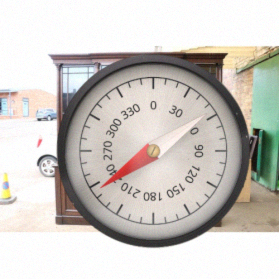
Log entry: 235°
